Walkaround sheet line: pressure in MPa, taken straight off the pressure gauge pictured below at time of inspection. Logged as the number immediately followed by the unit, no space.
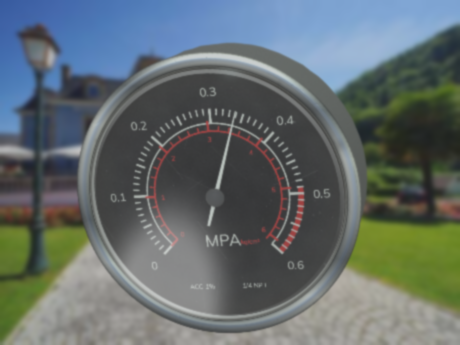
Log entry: 0.34MPa
